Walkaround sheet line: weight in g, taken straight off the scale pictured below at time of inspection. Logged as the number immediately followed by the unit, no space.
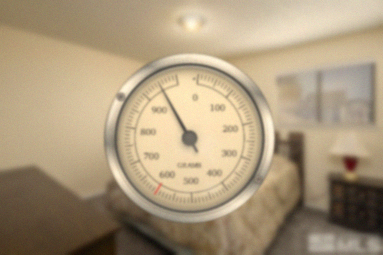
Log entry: 950g
